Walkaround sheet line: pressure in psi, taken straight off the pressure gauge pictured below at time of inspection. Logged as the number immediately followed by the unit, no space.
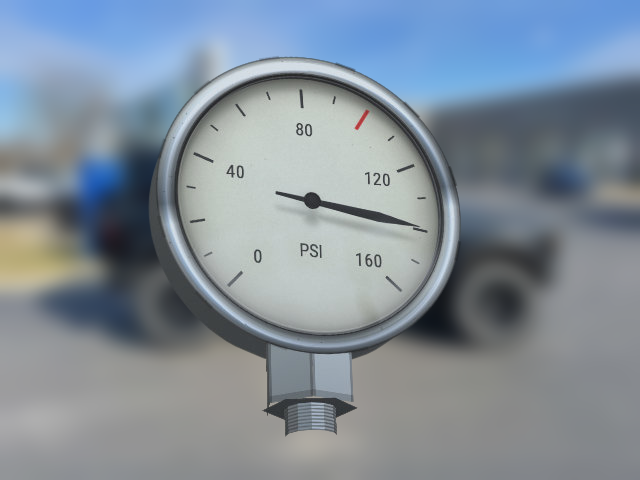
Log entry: 140psi
